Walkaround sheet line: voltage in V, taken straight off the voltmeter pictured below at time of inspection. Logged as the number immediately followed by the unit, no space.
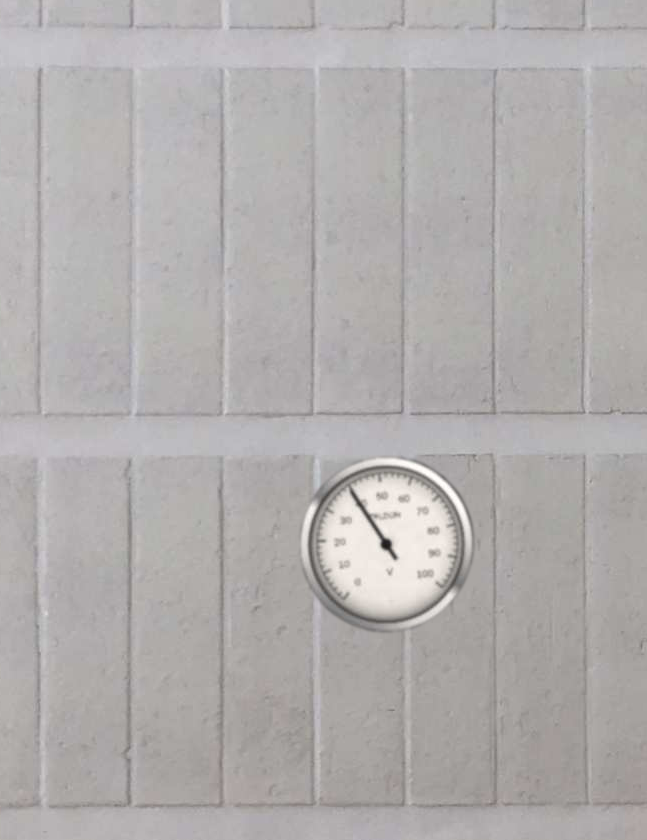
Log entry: 40V
